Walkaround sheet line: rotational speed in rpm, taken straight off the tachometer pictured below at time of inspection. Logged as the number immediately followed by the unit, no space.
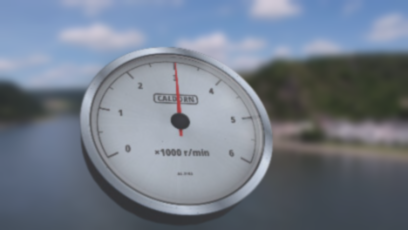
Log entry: 3000rpm
